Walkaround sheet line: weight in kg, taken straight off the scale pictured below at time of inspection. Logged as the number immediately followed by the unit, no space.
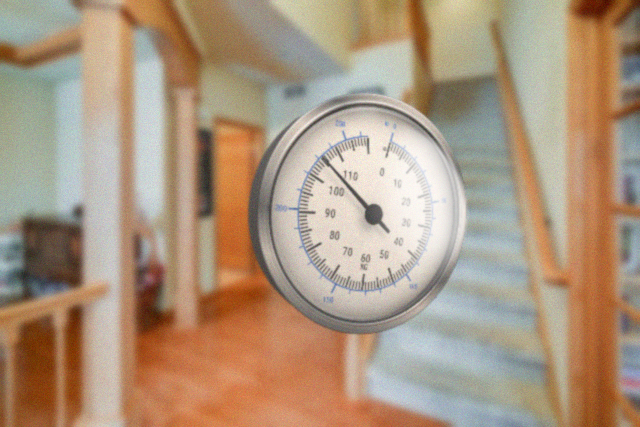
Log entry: 105kg
